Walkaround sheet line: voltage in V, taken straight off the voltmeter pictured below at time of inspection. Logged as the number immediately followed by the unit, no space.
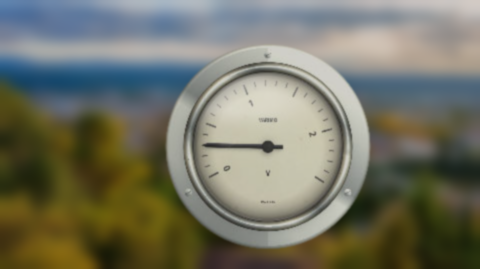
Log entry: 0.3V
